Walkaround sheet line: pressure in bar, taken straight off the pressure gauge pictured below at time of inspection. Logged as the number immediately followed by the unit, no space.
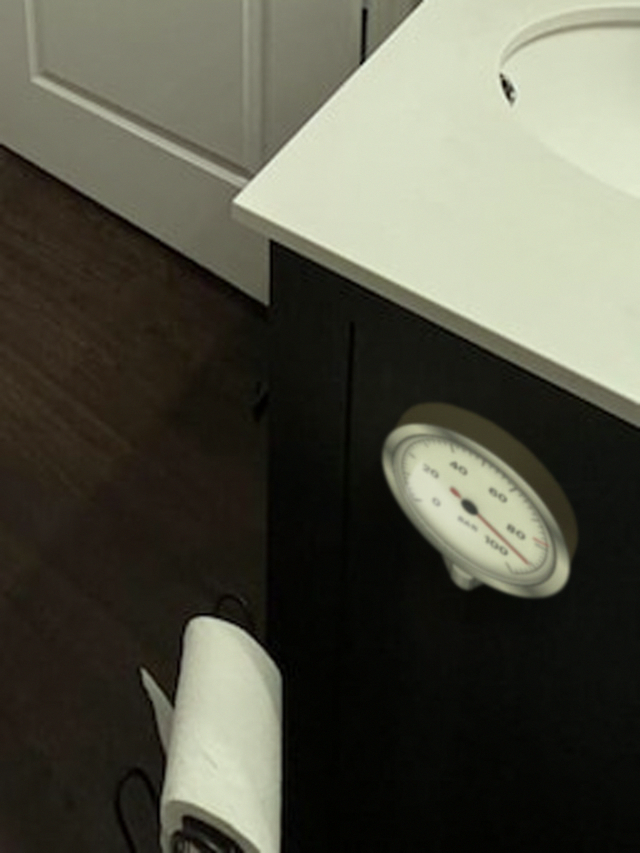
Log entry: 90bar
